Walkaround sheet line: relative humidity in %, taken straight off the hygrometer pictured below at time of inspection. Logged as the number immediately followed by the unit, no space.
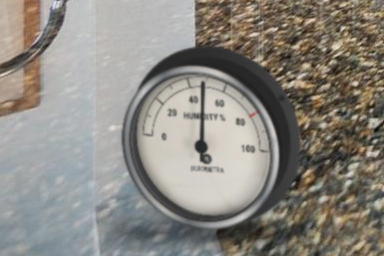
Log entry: 50%
